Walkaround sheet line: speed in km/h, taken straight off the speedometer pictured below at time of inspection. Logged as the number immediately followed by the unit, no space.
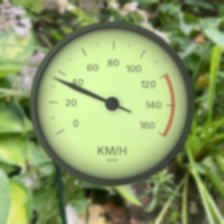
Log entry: 35km/h
